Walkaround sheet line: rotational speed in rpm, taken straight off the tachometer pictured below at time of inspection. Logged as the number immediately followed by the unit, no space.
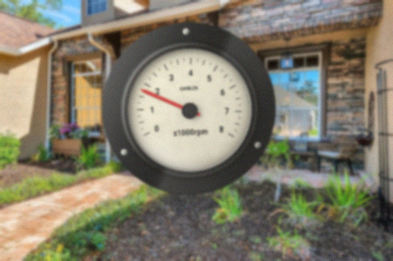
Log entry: 1750rpm
